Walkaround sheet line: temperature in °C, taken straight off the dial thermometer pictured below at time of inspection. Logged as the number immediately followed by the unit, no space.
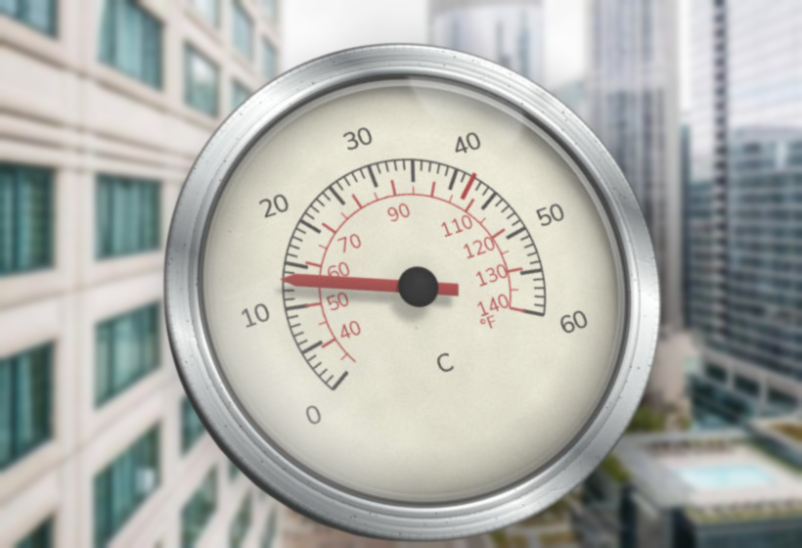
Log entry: 13°C
